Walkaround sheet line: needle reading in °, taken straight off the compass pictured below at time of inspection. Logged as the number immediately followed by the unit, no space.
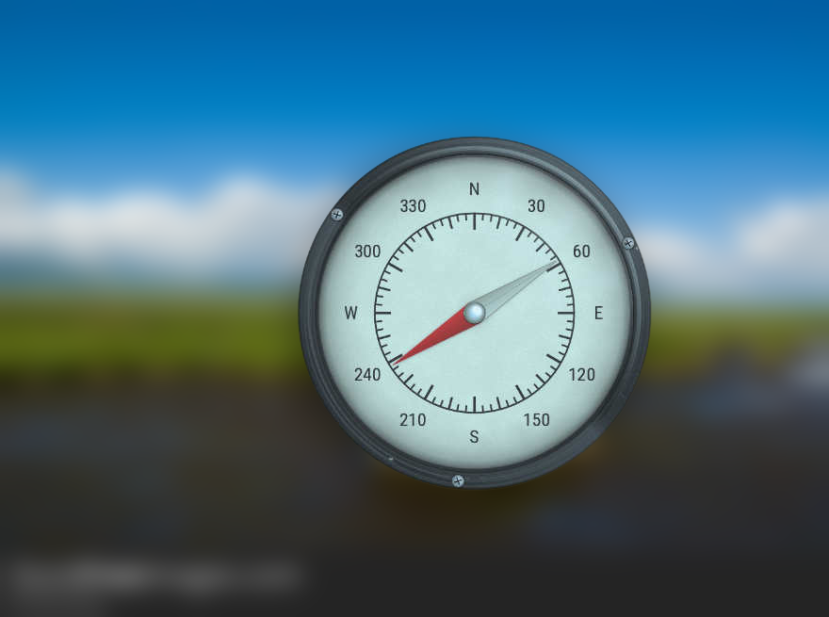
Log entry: 237.5°
